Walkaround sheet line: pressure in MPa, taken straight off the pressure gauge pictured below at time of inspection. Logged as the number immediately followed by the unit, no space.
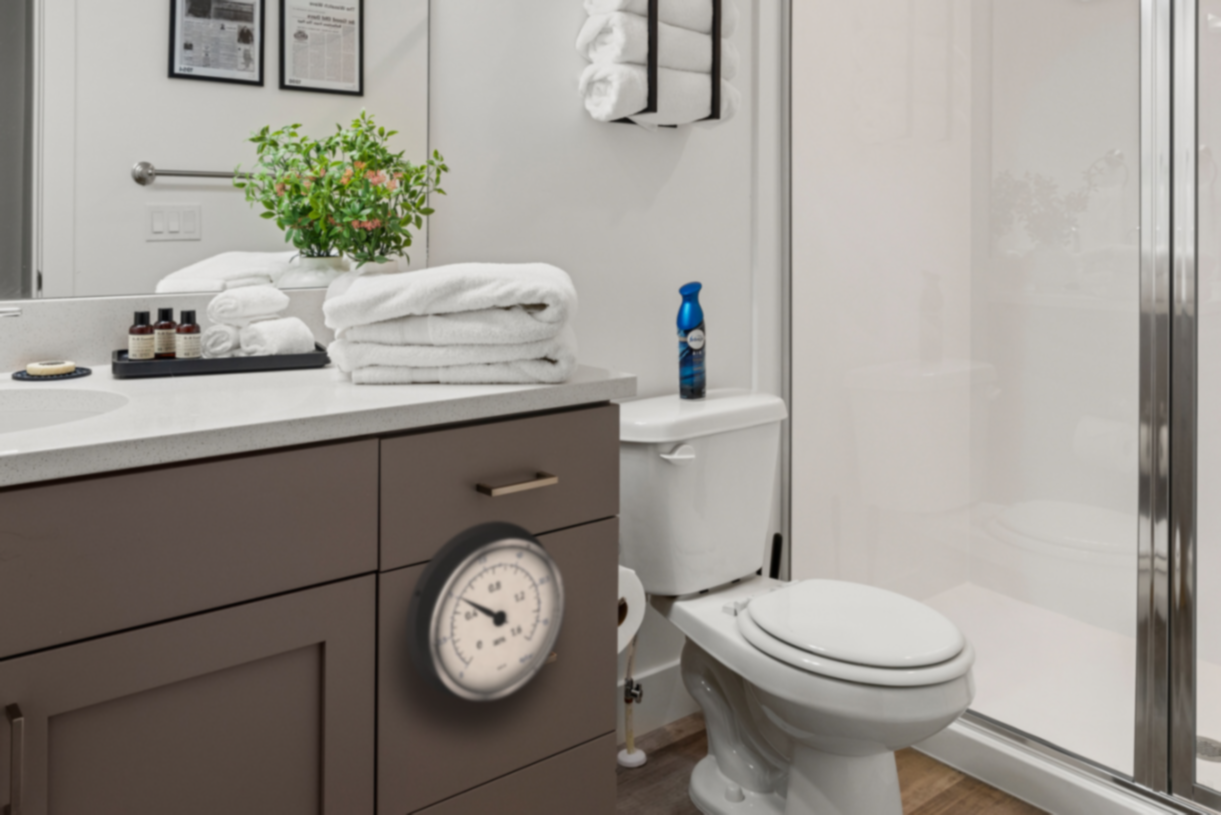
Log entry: 0.5MPa
